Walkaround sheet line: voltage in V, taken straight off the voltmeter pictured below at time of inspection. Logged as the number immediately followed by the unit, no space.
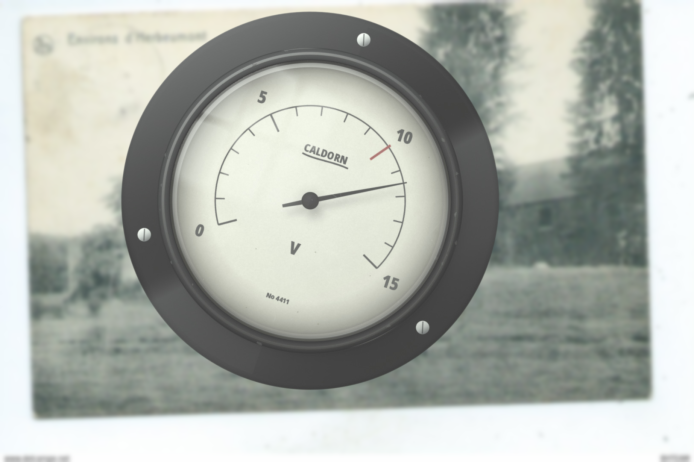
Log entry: 11.5V
